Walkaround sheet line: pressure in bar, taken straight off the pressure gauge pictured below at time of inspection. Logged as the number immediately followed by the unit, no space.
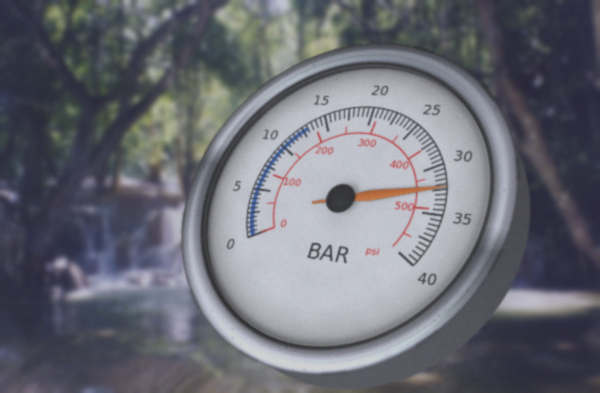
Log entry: 32.5bar
